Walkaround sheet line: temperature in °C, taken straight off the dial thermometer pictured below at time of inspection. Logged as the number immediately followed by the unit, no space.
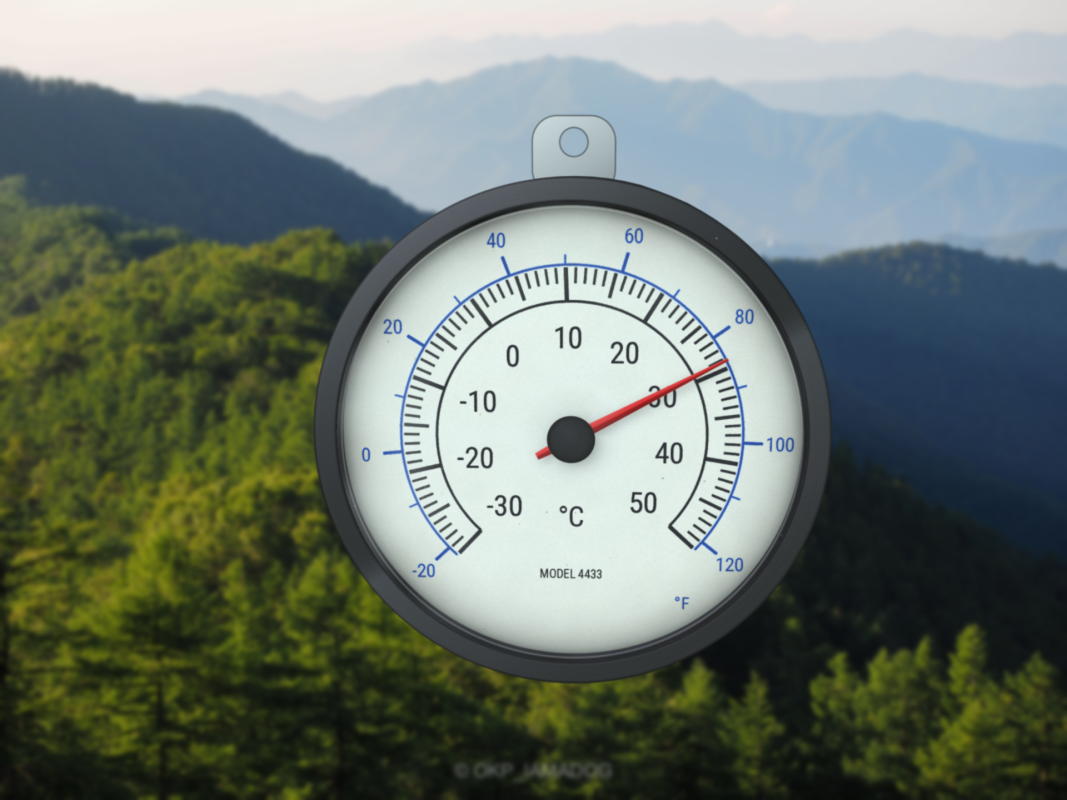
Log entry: 29°C
